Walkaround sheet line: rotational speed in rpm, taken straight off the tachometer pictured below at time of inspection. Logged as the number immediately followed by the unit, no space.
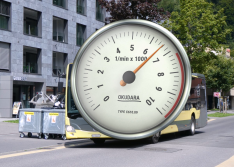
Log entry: 6600rpm
